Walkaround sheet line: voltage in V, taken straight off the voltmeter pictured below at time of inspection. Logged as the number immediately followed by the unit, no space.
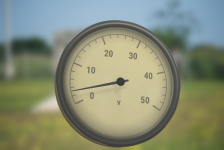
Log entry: 3V
